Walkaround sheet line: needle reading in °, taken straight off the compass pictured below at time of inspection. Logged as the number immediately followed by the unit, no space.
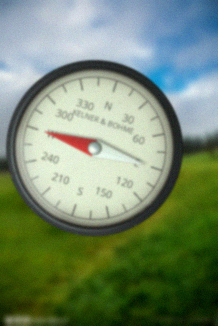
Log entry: 270°
